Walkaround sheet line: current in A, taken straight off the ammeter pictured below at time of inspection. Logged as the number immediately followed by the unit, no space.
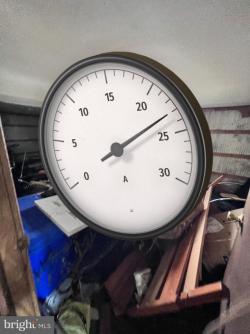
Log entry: 23A
